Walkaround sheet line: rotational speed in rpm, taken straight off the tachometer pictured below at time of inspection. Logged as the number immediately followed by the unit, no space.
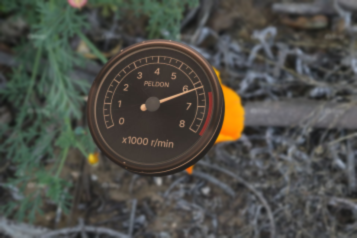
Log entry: 6250rpm
